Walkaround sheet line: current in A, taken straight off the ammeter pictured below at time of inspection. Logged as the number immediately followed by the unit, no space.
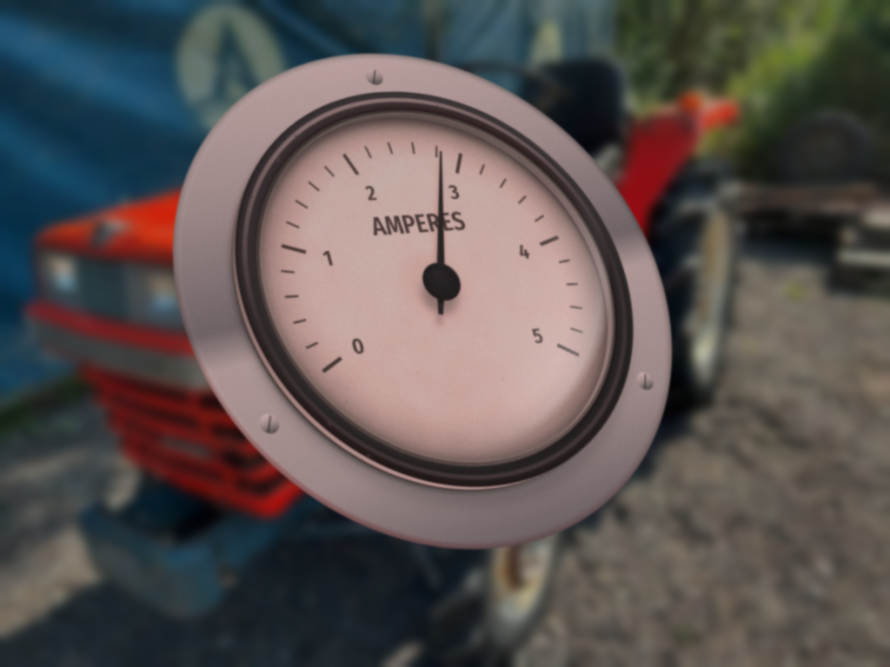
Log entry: 2.8A
